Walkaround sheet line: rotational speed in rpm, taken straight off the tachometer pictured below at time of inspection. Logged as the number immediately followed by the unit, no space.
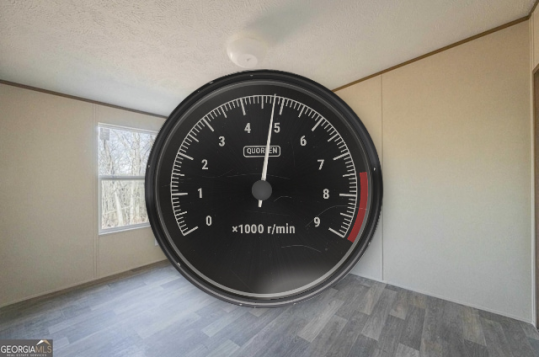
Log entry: 4800rpm
